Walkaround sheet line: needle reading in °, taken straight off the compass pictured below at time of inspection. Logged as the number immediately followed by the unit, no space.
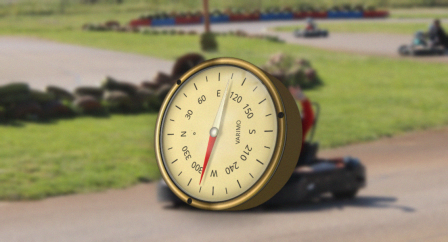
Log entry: 285°
